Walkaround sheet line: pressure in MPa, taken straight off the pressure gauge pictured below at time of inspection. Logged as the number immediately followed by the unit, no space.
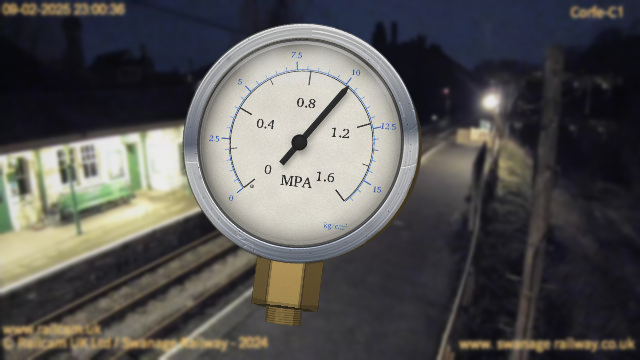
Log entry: 1MPa
